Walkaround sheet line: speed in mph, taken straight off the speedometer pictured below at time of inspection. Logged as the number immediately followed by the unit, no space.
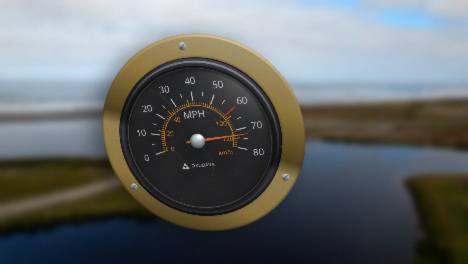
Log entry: 72.5mph
